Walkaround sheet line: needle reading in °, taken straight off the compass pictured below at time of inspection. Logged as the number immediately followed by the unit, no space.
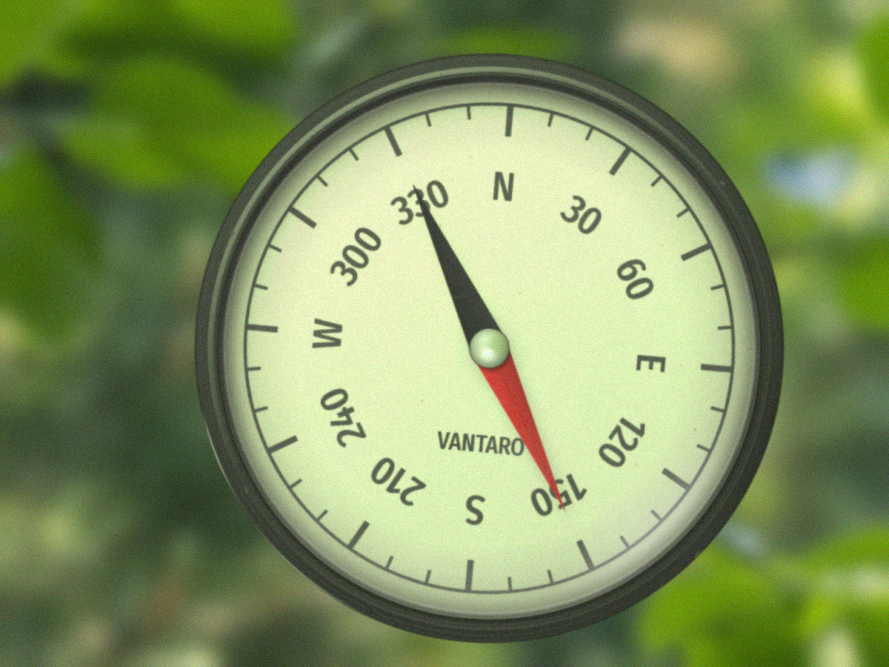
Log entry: 150°
